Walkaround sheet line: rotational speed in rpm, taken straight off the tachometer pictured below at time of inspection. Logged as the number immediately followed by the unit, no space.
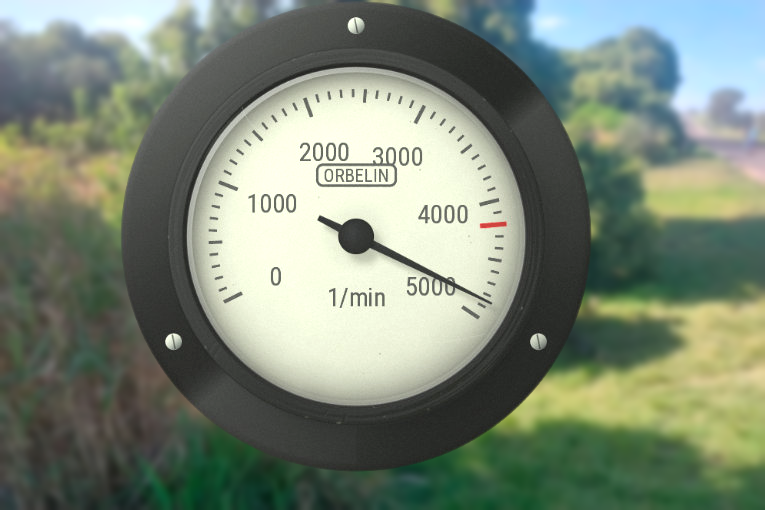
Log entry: 4850rpm
